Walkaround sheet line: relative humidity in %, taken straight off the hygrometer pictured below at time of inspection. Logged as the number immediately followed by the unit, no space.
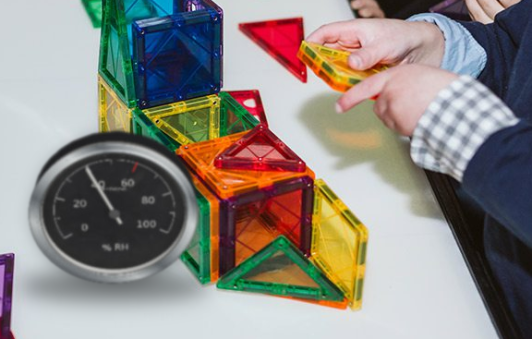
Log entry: 40%
